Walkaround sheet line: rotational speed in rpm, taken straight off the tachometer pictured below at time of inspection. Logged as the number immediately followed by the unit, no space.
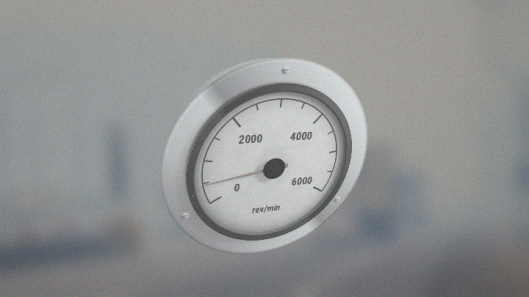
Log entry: 500rpm
